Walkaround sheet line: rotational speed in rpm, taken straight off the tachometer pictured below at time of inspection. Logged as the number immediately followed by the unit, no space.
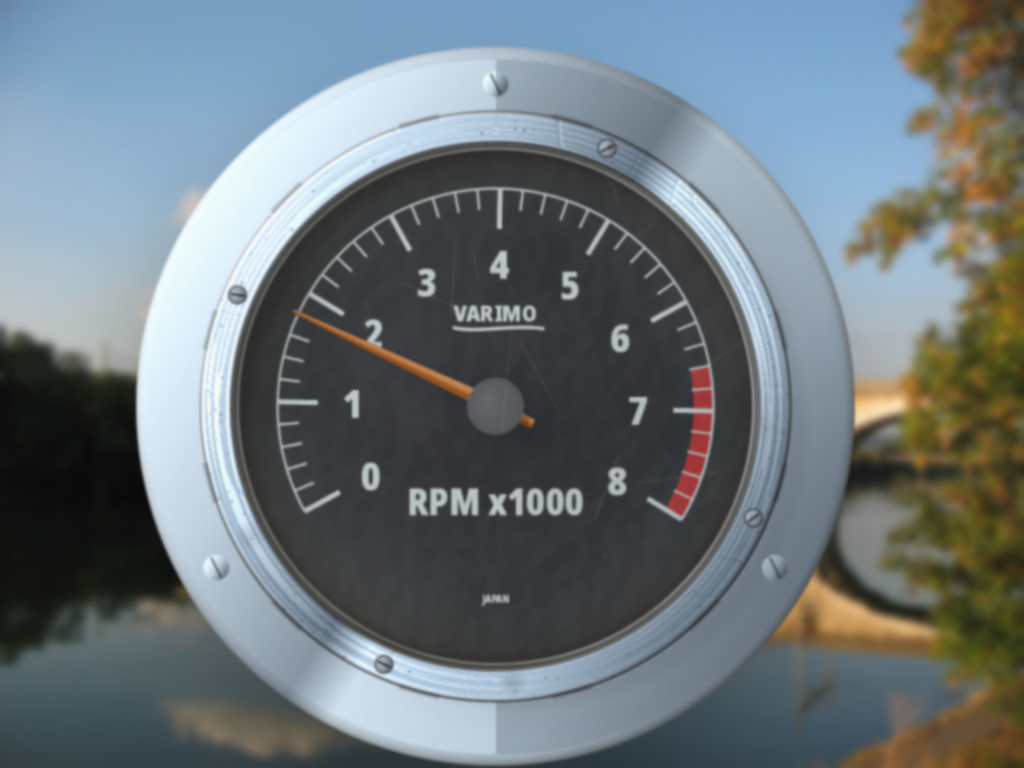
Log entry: 1800rpm
